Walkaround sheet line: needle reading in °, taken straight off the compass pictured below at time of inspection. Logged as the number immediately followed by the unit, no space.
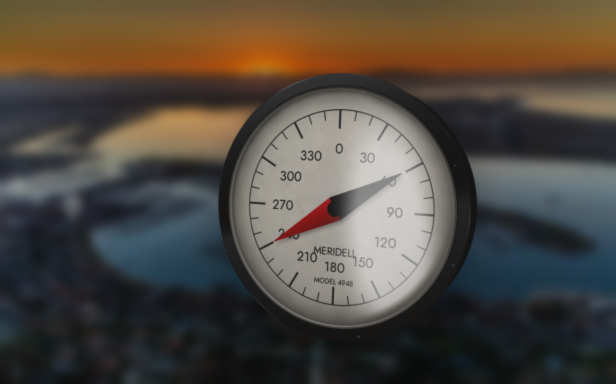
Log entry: 240°
